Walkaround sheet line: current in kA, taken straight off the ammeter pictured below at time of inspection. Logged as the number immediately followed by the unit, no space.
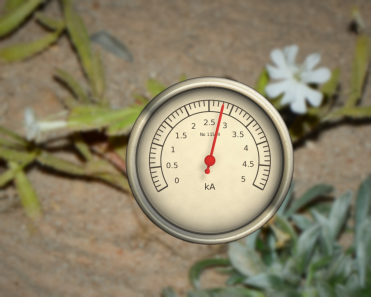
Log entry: 2.8kA
